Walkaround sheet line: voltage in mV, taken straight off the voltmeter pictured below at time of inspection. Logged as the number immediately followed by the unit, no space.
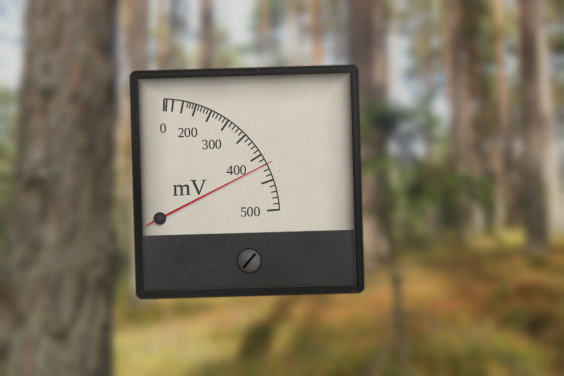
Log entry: 420mV
